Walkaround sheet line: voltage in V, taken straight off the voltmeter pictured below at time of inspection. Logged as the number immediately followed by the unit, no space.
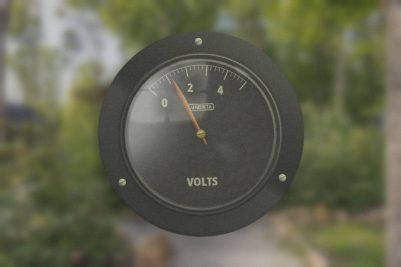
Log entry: 1.2V
